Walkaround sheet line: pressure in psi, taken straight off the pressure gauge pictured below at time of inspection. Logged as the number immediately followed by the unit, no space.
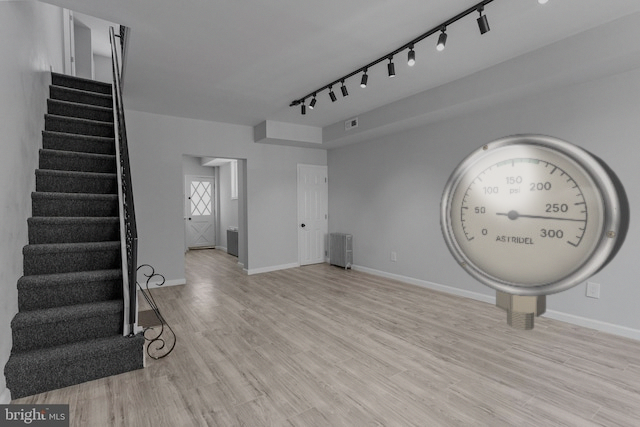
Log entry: 270psi
